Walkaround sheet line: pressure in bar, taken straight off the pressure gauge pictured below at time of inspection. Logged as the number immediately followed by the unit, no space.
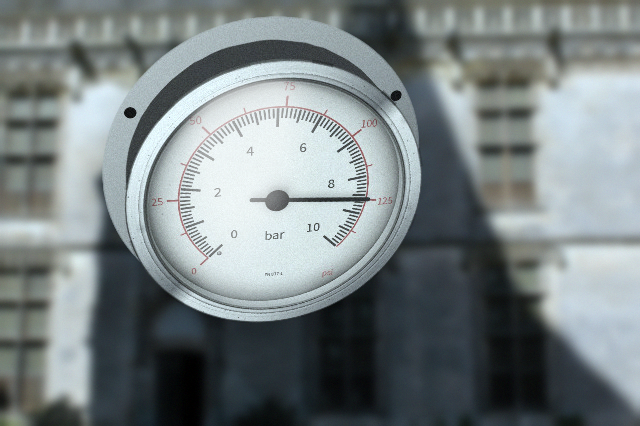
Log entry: 8.5bar
